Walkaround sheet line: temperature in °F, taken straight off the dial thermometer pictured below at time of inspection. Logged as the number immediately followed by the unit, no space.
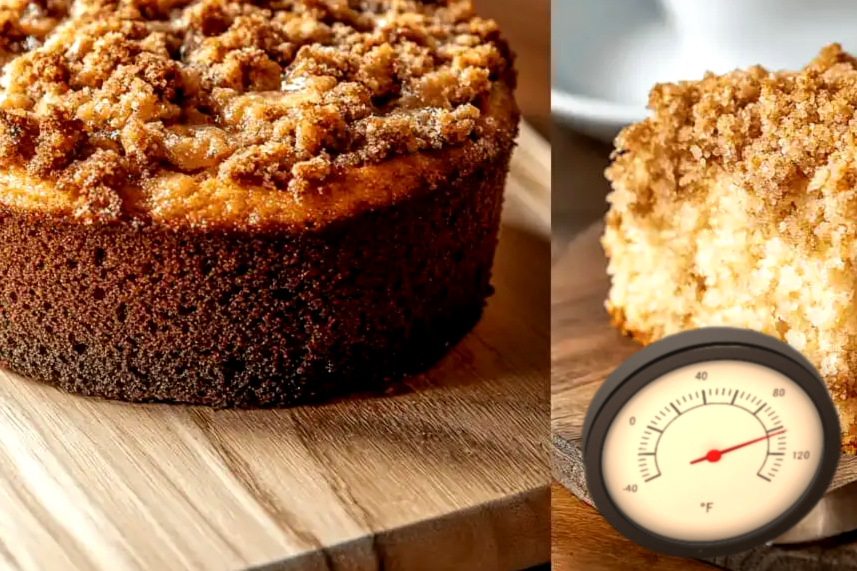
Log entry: 100°F
